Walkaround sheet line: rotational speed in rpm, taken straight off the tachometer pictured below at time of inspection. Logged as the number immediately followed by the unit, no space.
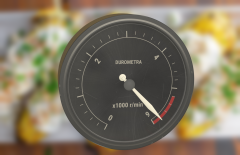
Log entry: 5800rpm
